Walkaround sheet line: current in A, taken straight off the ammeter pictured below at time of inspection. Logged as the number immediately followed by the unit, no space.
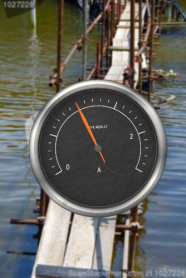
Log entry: 1A
